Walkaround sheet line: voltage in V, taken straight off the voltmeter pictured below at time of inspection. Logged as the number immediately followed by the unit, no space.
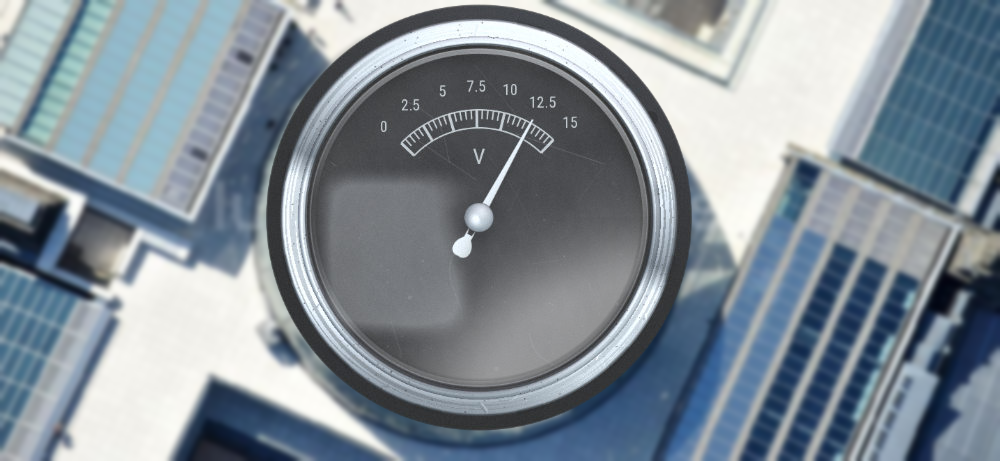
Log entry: 12.5V
